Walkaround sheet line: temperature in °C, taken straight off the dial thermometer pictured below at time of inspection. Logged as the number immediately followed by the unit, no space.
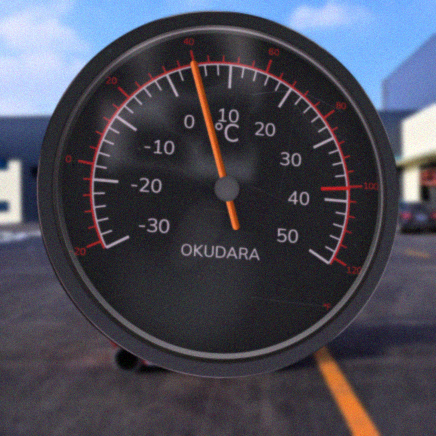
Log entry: 4°C
